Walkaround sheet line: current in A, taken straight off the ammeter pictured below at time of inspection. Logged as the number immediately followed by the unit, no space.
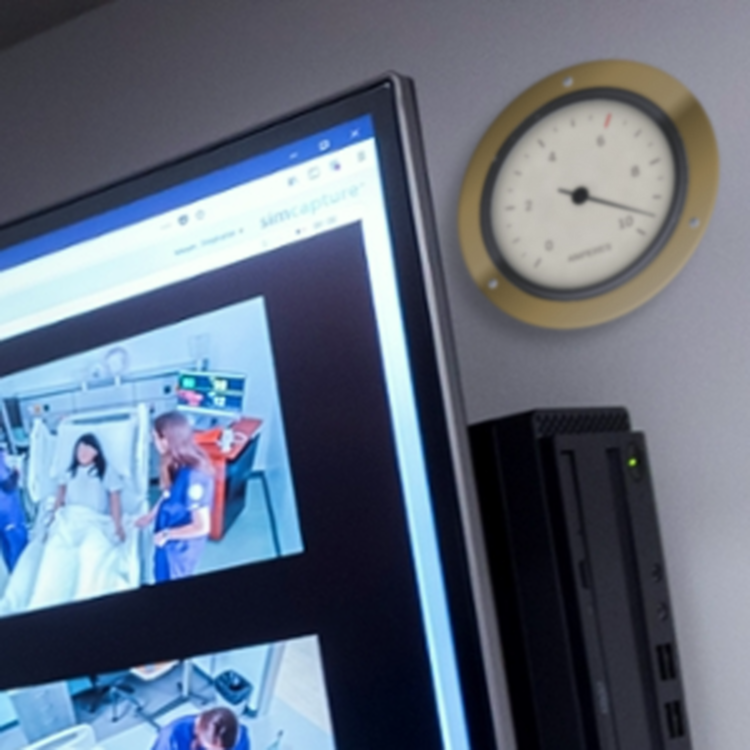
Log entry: 9.5A
